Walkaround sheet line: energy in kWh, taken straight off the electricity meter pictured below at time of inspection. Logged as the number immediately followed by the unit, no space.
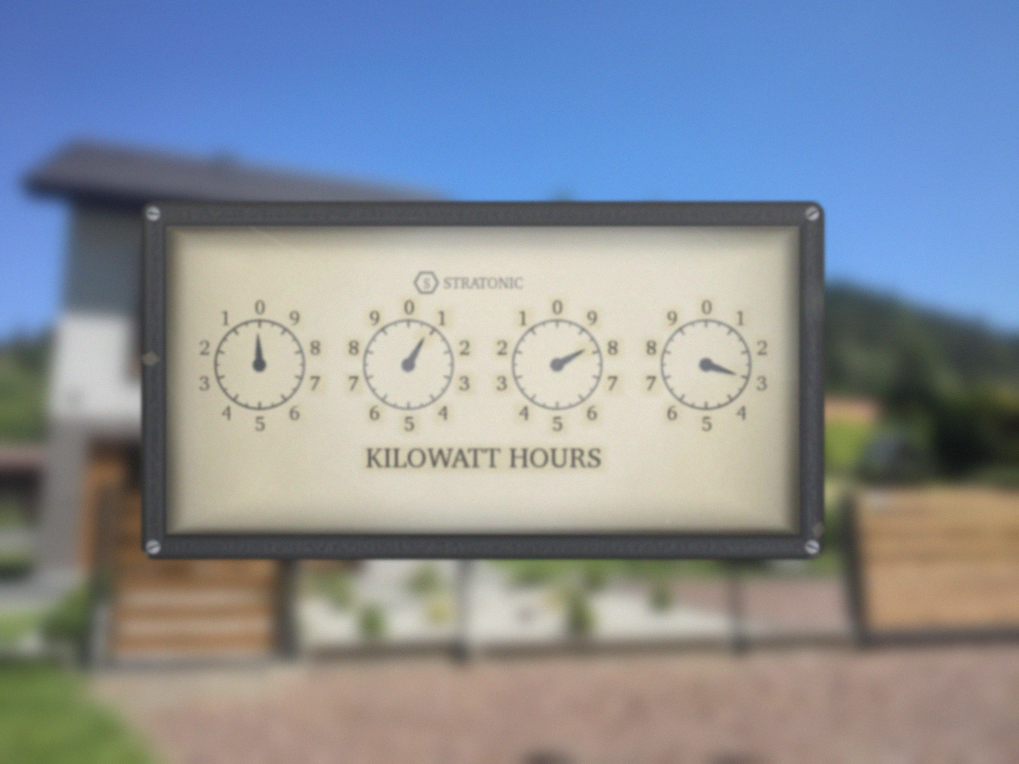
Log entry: 83kWh
